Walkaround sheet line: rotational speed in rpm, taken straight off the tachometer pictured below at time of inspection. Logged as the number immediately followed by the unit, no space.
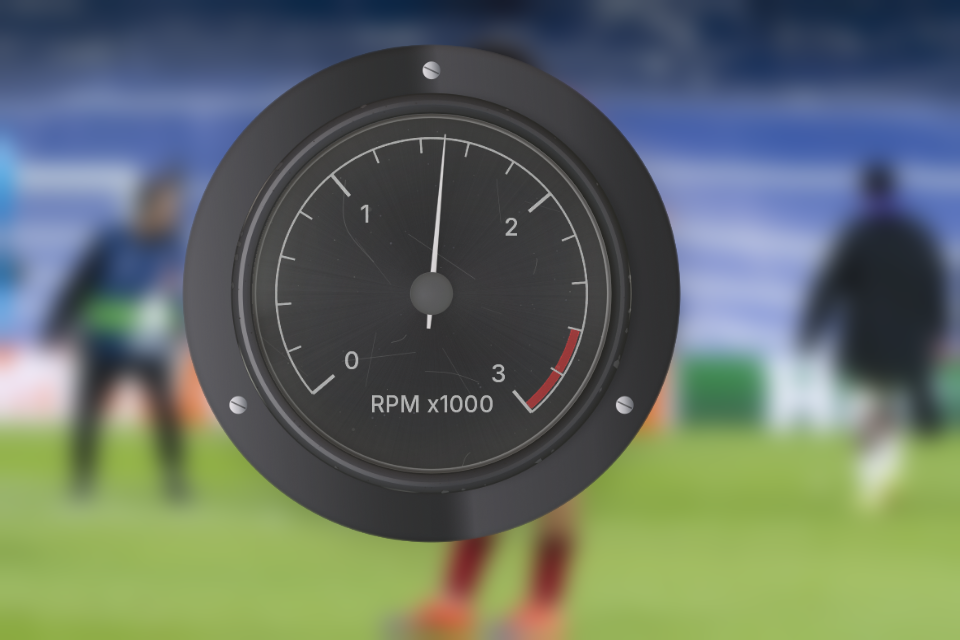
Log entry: 1500rpm
